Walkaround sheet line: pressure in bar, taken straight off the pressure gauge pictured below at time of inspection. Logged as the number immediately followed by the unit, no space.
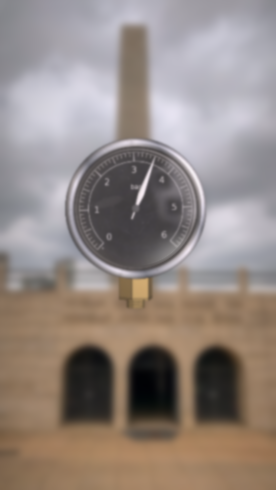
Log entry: 3.5bar
